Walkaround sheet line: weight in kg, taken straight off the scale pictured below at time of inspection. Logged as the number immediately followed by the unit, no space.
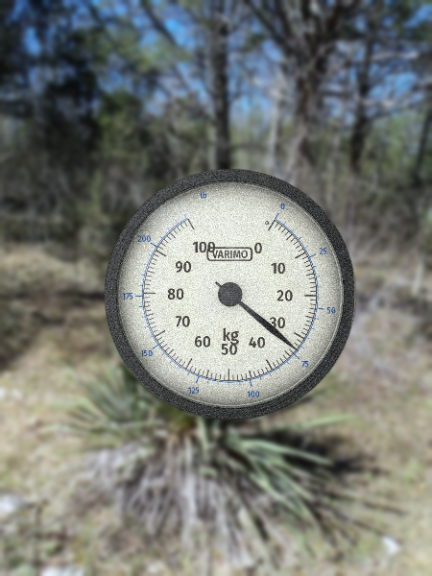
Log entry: 33kg
